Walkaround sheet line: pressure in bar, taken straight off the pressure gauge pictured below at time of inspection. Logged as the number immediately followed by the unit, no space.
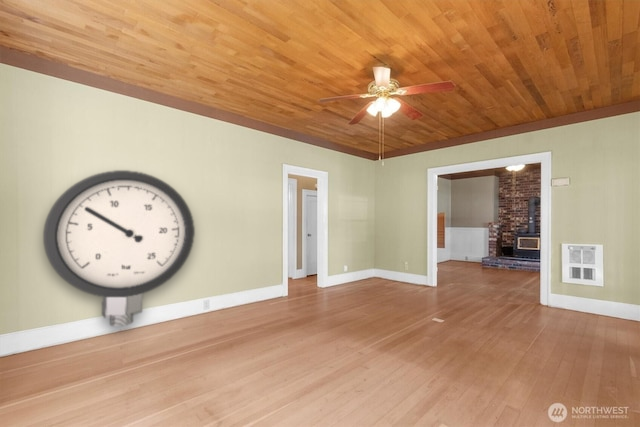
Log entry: 7bar
